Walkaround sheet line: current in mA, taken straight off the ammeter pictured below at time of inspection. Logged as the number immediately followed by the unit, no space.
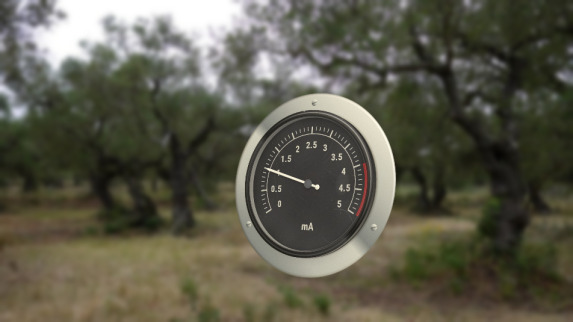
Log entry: 1mA
